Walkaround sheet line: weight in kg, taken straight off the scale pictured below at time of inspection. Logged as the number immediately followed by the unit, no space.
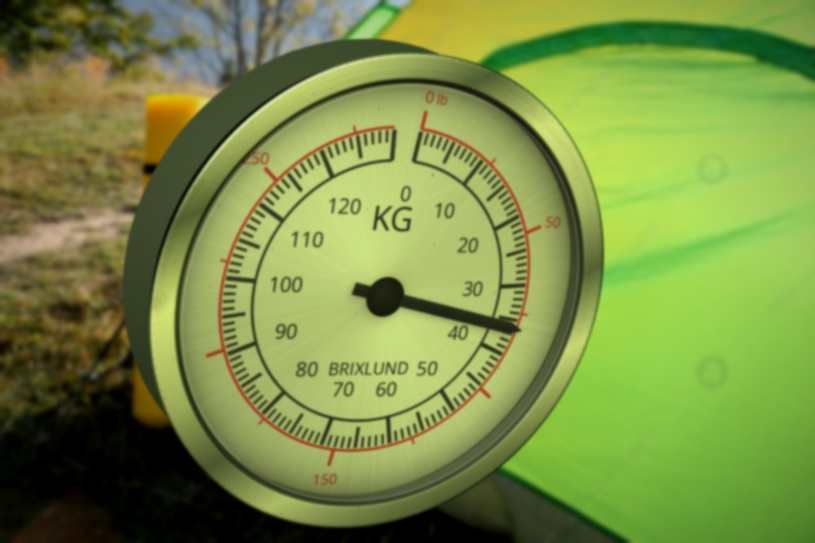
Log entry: 36kg
